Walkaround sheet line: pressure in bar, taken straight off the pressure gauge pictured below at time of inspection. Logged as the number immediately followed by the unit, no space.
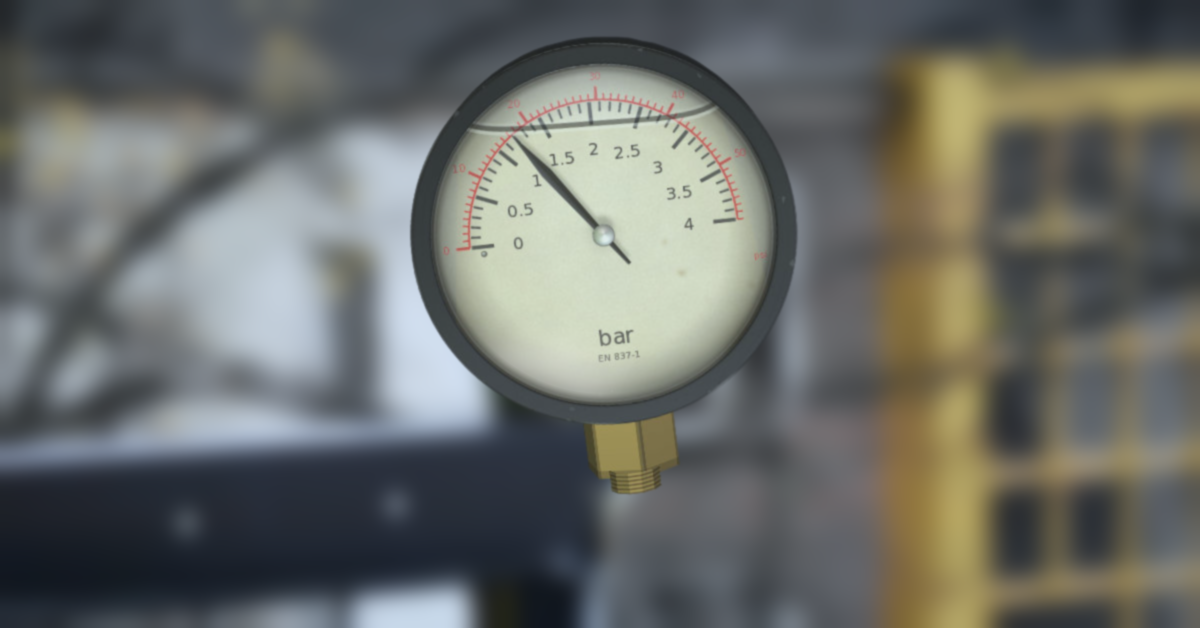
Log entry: 1.2bar
